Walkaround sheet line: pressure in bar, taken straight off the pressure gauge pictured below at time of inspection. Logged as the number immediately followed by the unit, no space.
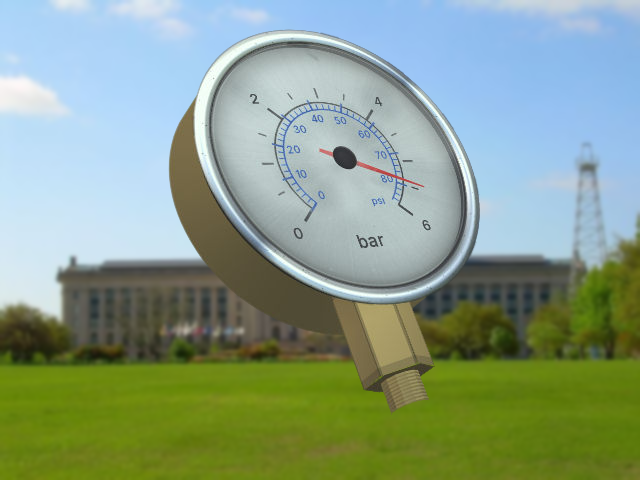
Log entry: 5.5bar
